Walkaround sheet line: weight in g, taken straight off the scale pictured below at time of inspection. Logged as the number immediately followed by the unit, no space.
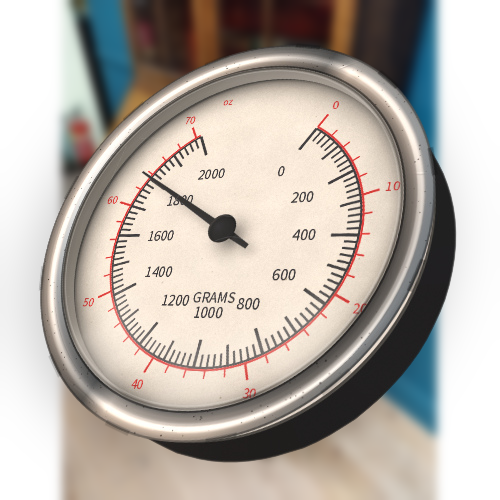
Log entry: 1800g
